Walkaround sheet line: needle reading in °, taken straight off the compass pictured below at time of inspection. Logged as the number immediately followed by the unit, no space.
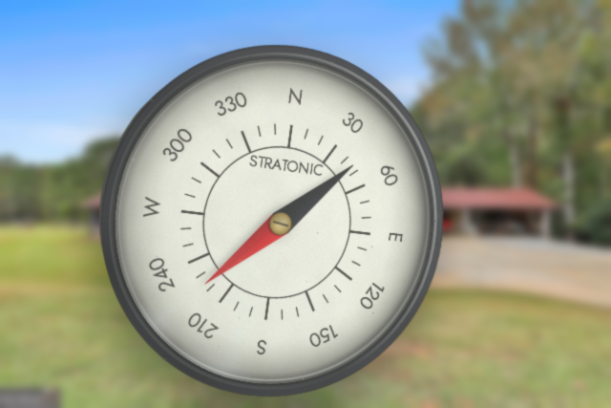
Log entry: 225°
